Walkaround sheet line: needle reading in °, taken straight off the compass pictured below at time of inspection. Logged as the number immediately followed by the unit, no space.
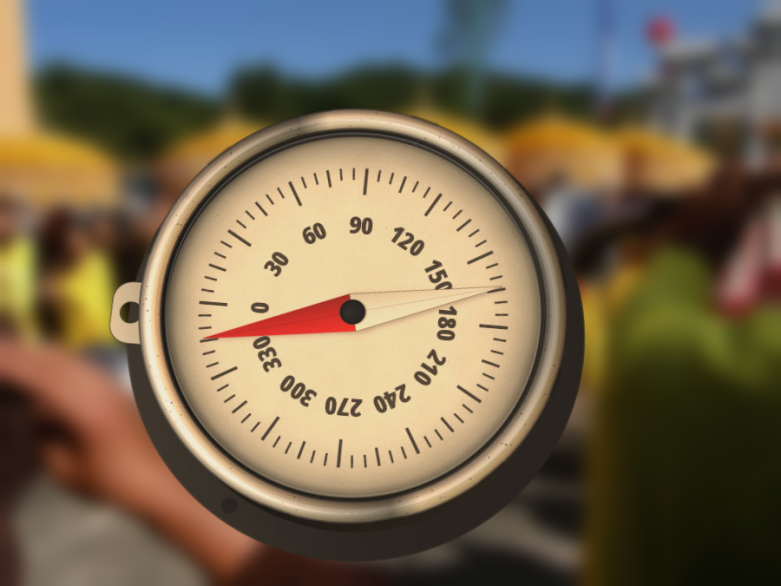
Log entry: 345°
